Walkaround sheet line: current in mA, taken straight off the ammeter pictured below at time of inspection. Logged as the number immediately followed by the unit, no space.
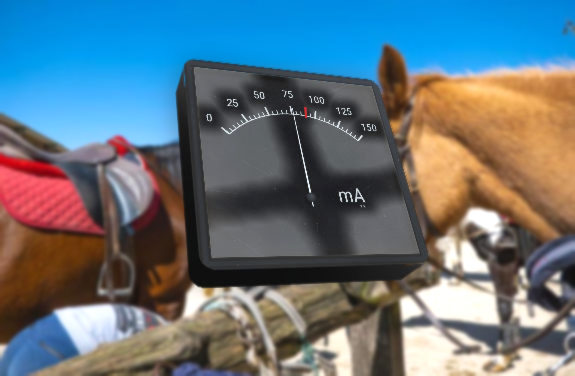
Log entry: 75mA
